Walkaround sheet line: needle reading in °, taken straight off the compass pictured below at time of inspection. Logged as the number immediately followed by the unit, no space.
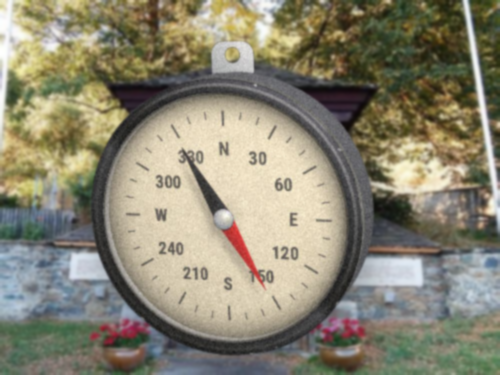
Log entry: 150°
